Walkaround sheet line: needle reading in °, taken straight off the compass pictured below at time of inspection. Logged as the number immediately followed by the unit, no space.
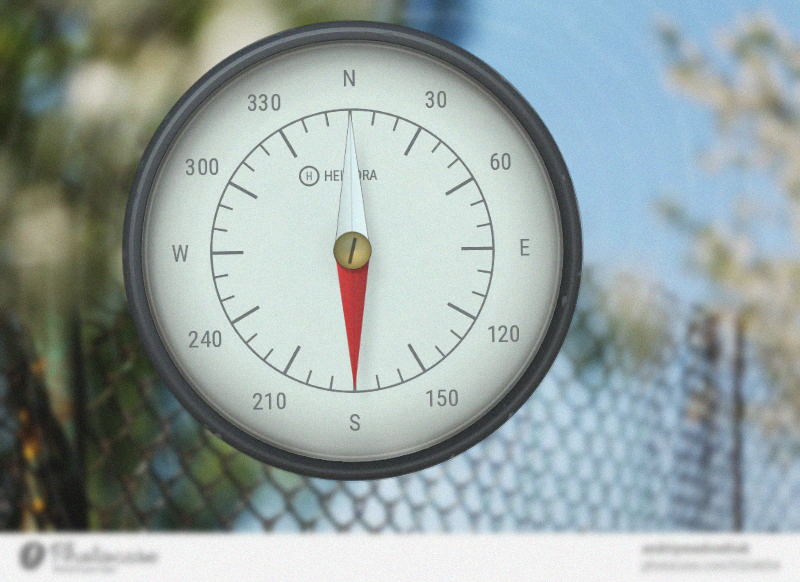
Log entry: 180°
